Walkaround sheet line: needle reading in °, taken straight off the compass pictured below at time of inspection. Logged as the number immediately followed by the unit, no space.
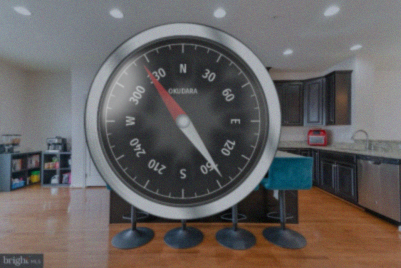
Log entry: 325°
